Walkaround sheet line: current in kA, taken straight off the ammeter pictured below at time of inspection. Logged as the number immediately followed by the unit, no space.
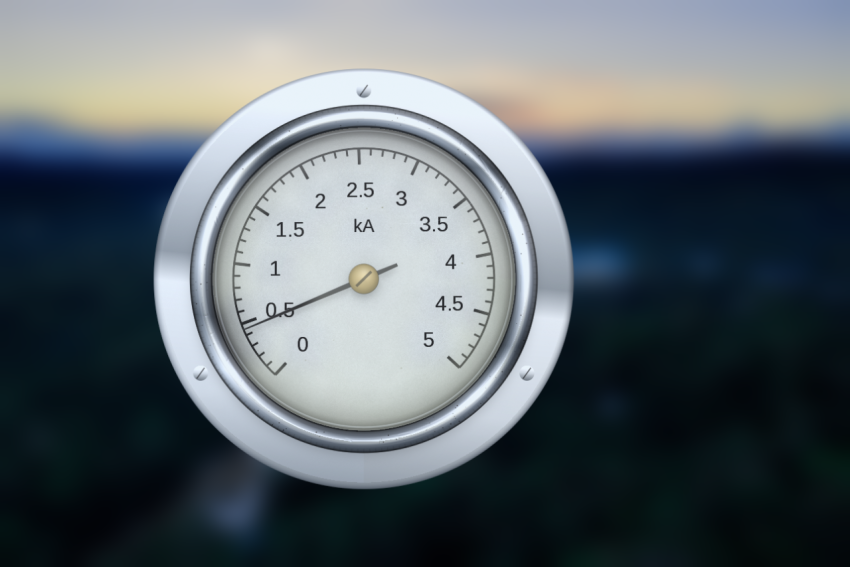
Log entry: 0.45kA
